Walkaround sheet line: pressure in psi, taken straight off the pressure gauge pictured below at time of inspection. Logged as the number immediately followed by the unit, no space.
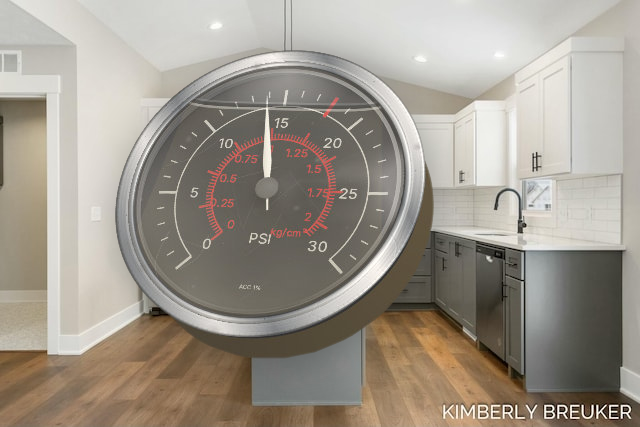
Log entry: 14psi
